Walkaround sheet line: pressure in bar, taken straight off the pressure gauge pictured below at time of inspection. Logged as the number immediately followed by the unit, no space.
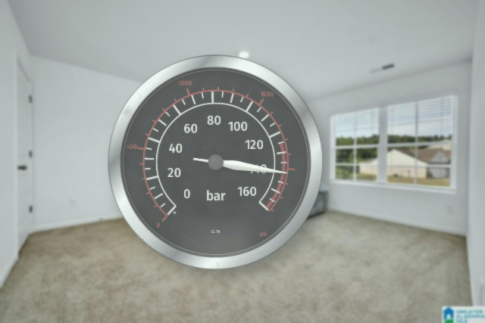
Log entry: 140bar
